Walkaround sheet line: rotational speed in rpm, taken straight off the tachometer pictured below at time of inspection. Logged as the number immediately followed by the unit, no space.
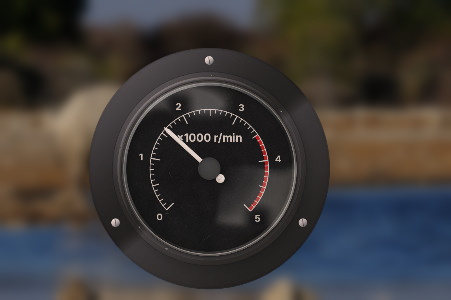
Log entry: 1600rpm
